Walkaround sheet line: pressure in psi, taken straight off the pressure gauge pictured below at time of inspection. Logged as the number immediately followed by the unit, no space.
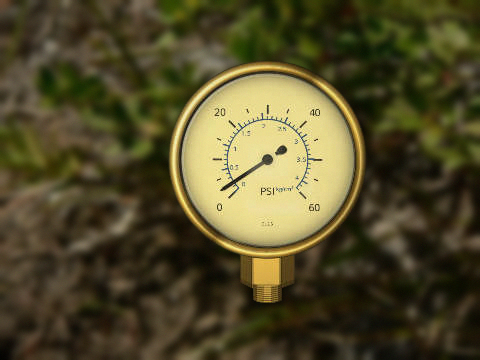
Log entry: 2.5psi
